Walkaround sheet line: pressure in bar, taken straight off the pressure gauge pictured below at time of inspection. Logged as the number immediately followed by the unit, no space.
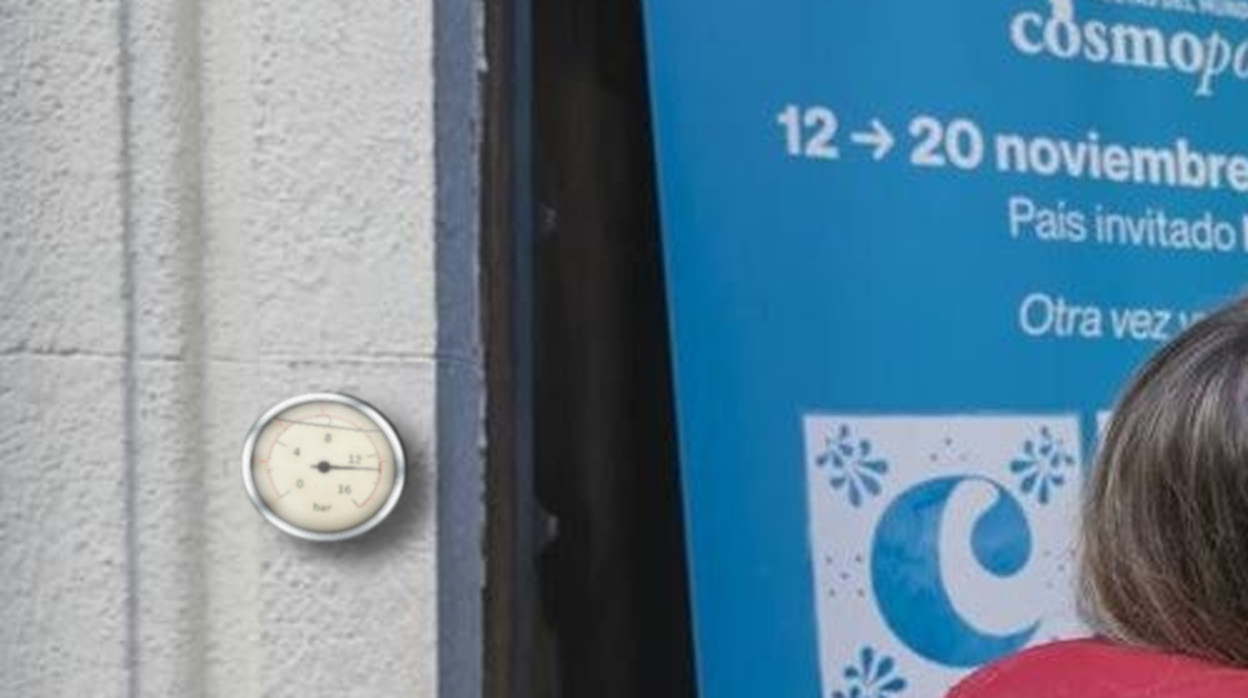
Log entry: 13bar
